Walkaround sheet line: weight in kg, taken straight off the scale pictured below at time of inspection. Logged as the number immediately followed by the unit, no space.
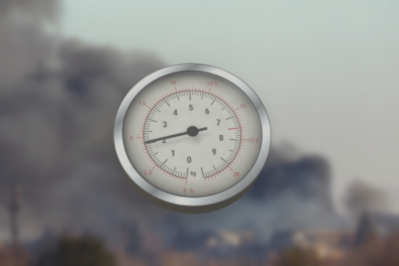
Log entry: 2kg
